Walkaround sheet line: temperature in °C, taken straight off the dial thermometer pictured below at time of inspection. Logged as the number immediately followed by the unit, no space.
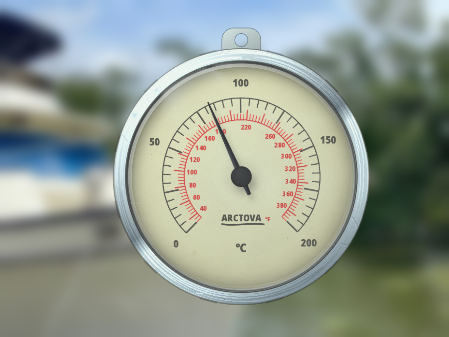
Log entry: 82.5°C
